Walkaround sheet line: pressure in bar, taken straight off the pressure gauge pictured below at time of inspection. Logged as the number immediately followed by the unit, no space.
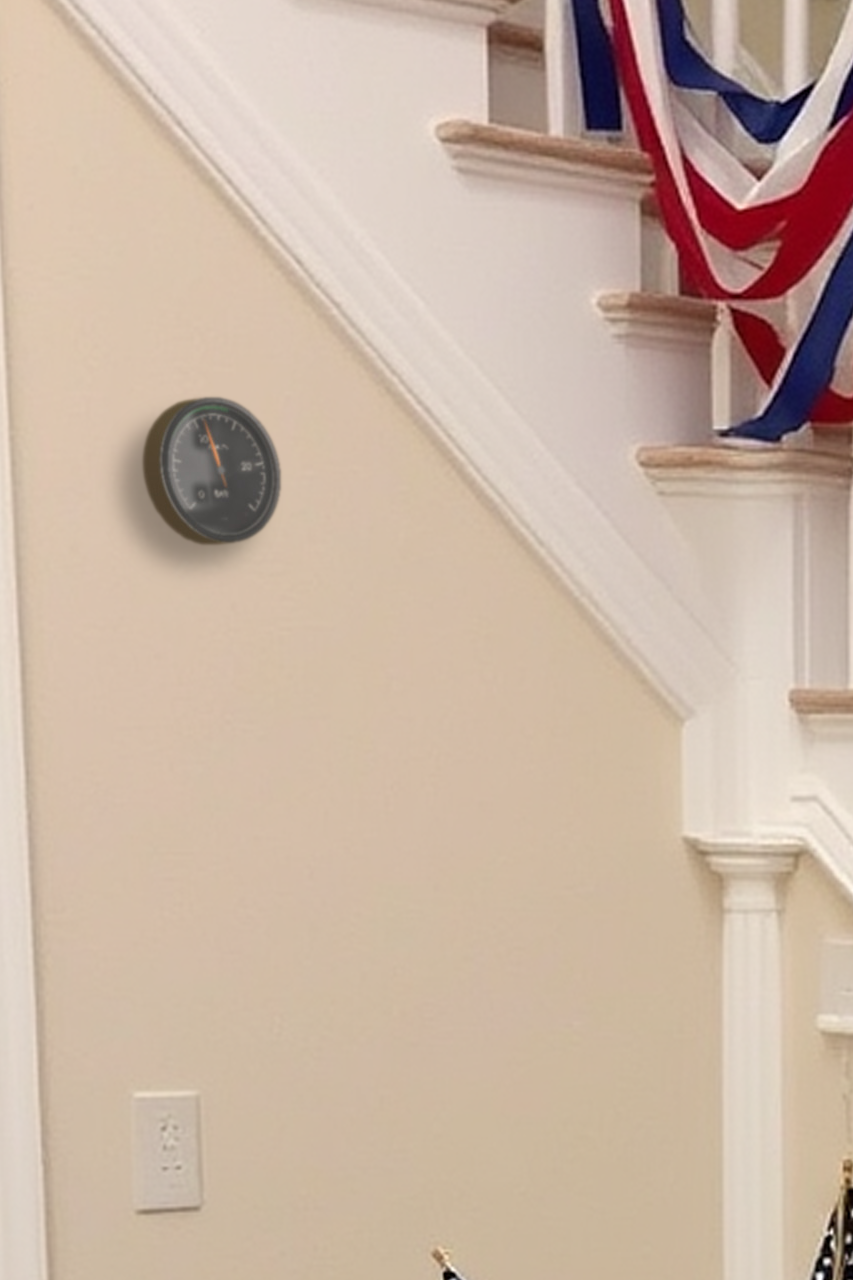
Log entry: 11bar
